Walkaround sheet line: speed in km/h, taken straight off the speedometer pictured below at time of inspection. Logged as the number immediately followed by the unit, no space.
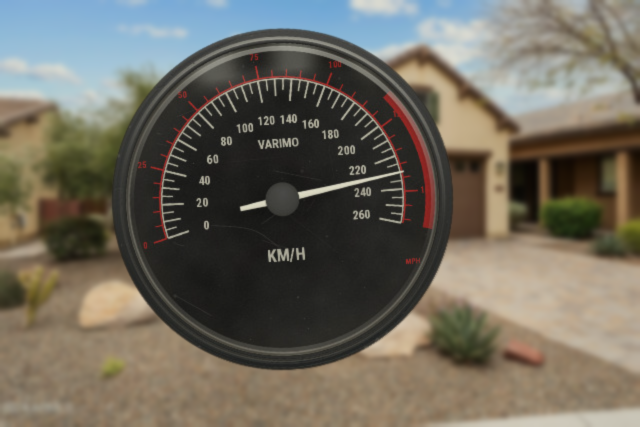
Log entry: 230km/h
